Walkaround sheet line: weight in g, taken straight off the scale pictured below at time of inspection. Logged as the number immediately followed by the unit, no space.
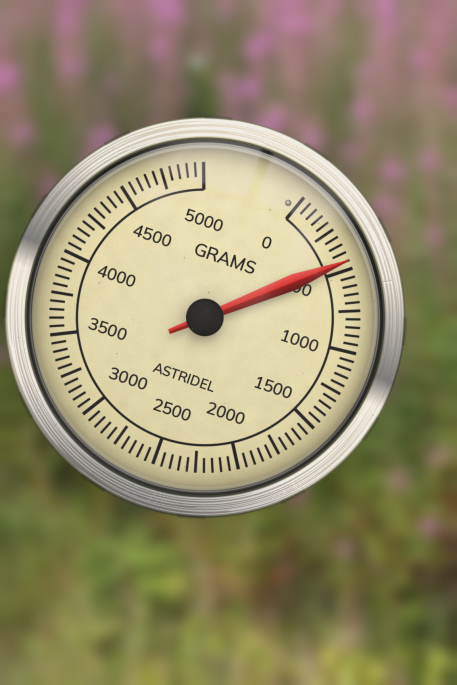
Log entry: 450g
